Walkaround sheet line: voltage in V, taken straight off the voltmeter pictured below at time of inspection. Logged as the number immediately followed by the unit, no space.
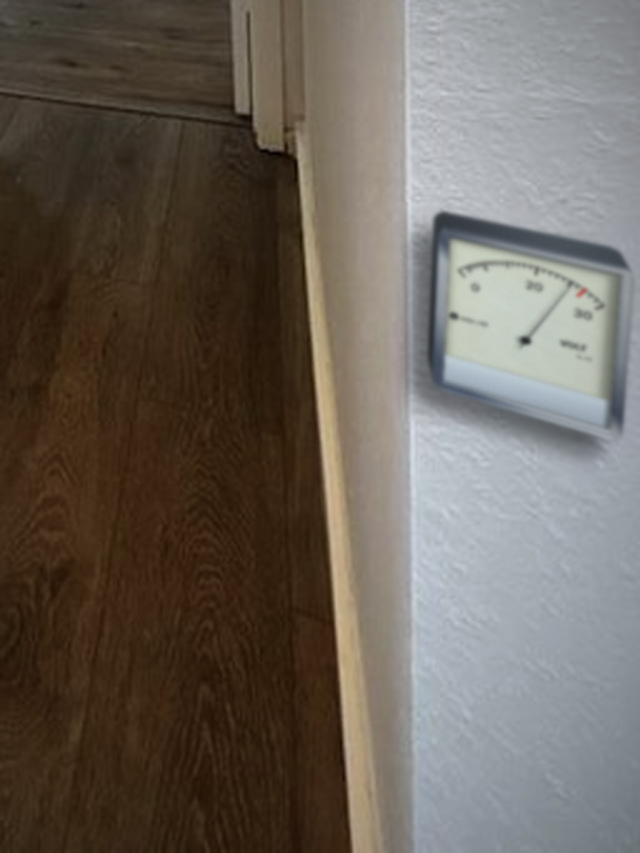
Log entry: 25V
